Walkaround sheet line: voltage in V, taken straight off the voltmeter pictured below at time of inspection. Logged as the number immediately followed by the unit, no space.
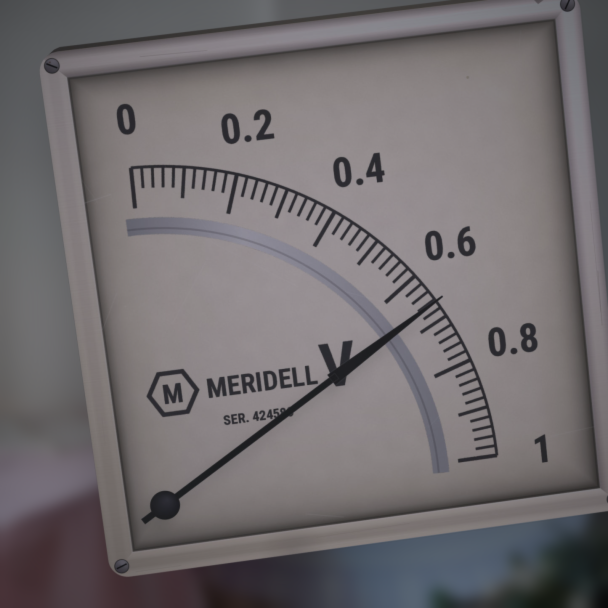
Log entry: 0.66V
